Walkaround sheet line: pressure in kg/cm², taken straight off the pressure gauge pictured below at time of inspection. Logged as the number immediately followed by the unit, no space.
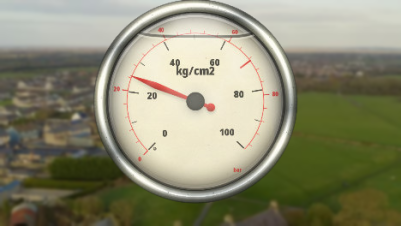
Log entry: 25kg/cm²
